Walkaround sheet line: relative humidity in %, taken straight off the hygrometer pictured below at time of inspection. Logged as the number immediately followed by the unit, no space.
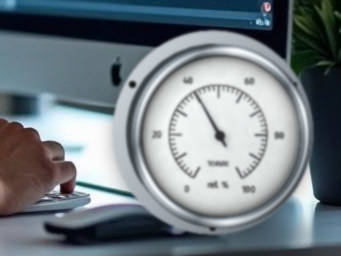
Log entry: 40%
